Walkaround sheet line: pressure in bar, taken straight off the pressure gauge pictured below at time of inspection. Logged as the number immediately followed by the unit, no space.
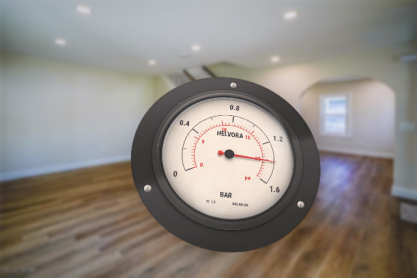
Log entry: 1.4bar
